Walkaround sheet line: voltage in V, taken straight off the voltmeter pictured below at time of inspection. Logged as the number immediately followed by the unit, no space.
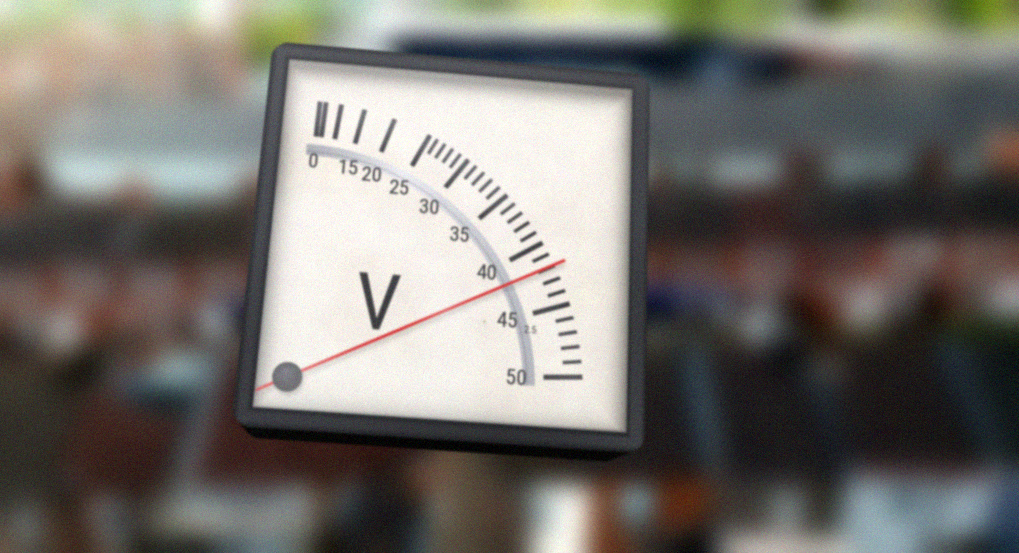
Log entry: 42V
